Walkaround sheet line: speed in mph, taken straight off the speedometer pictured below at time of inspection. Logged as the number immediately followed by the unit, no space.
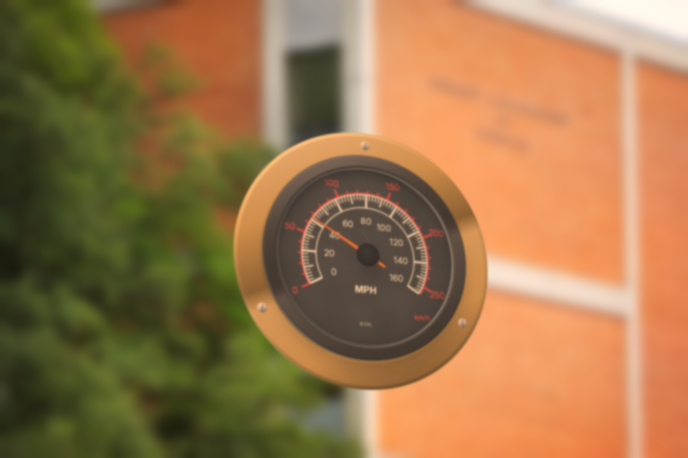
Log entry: 40mph
